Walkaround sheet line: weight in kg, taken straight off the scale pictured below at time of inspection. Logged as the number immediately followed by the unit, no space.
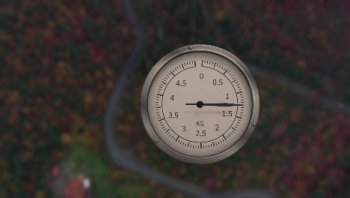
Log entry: 1.25kg
